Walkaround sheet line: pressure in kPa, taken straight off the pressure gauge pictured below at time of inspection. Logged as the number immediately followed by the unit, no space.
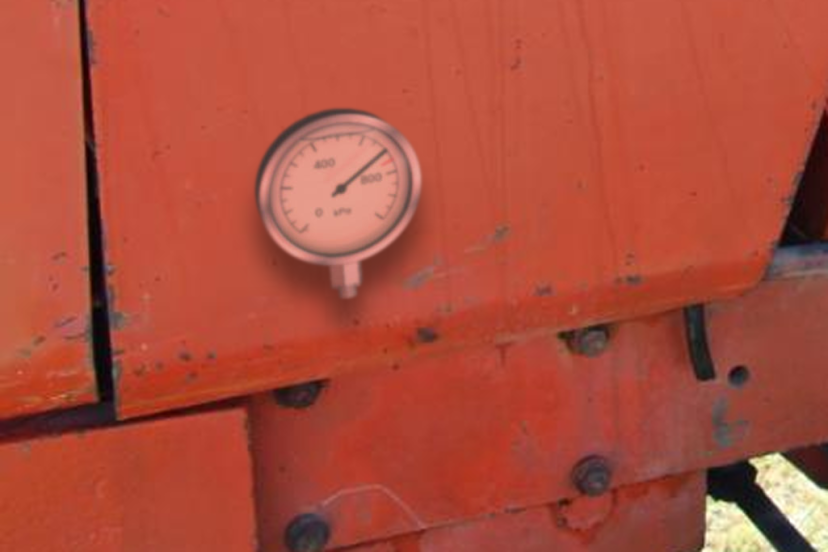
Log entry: 700kPa
